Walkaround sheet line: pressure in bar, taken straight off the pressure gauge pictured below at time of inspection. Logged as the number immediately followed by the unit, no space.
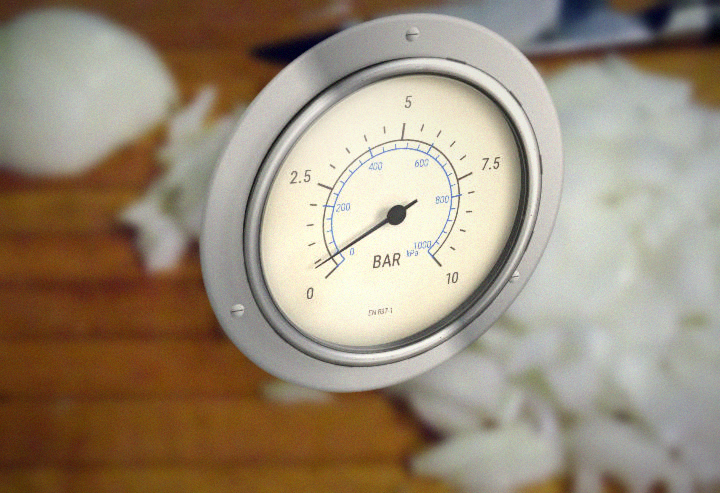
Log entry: 0.5bar
